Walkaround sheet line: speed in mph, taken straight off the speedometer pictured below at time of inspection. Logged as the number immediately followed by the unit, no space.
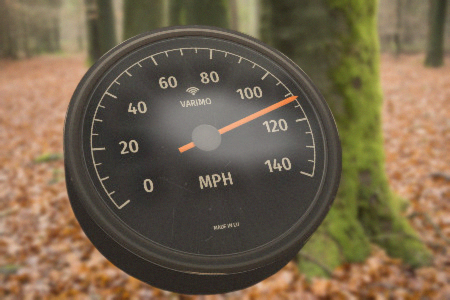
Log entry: 112.5mph
